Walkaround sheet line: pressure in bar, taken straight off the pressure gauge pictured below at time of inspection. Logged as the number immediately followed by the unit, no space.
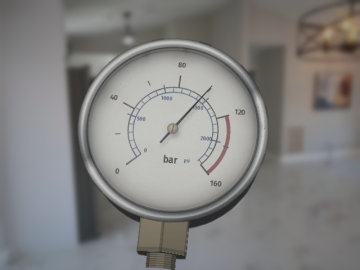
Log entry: 100bar
